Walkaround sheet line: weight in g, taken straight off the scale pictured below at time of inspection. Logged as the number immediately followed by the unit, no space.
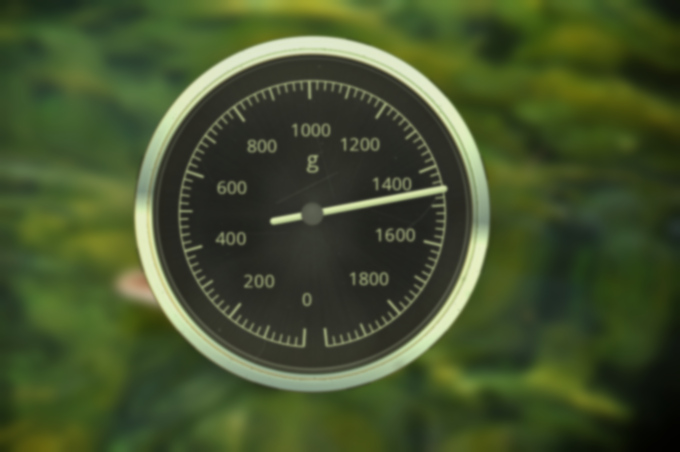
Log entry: 1460g
